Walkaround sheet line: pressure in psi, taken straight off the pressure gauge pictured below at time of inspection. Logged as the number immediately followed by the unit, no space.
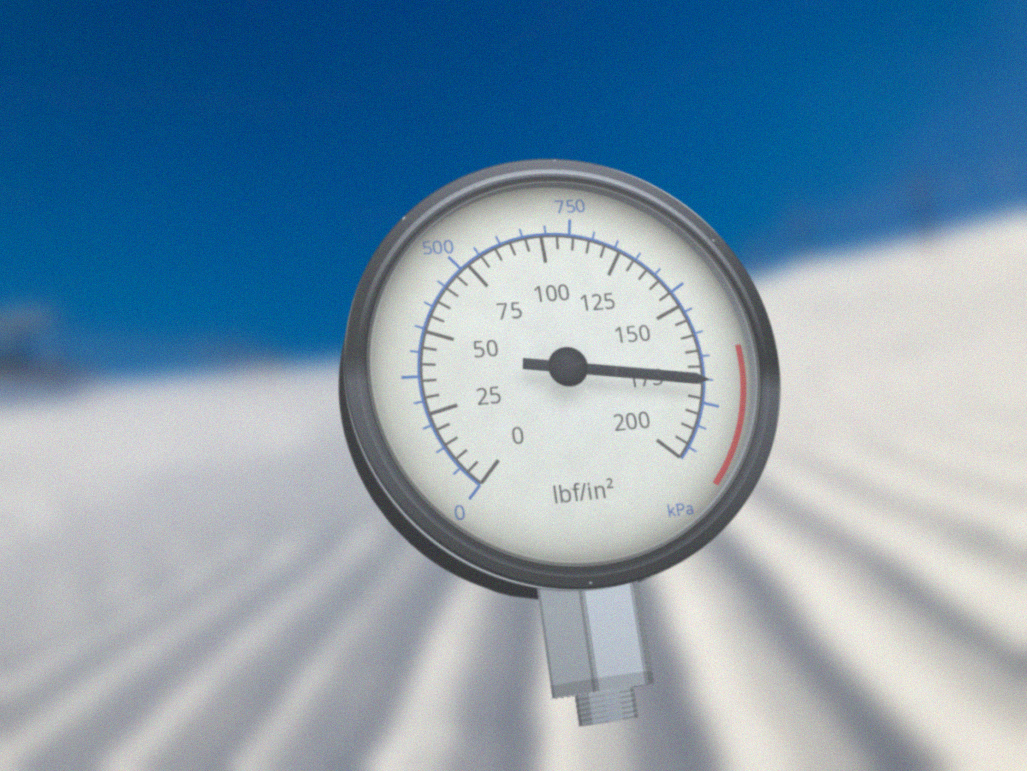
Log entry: 175psi
